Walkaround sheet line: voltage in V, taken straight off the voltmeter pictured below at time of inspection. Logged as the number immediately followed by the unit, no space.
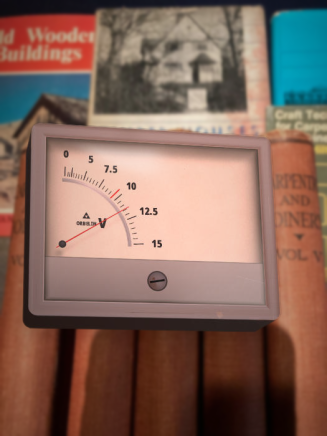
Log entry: 11.5V
